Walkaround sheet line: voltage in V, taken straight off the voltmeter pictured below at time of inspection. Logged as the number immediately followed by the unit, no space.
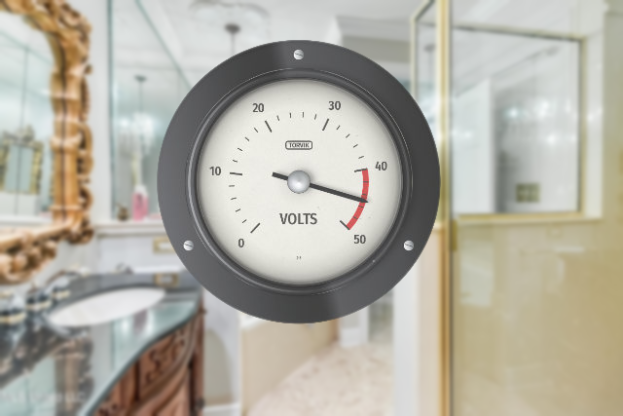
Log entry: 45V
